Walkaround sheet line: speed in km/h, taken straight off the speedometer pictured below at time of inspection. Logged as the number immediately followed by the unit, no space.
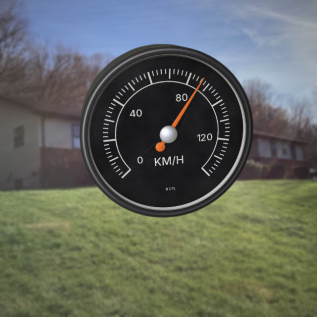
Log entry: 86km/h
